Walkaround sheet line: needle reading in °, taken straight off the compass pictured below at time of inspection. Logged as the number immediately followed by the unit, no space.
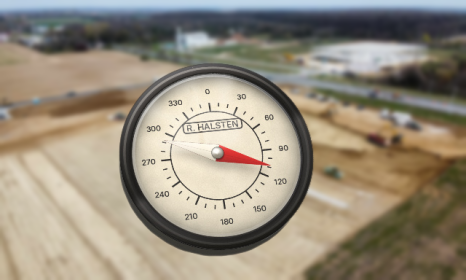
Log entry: 110°
